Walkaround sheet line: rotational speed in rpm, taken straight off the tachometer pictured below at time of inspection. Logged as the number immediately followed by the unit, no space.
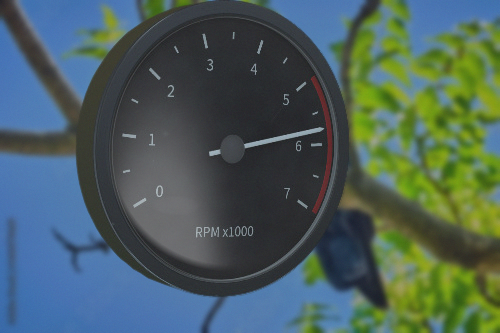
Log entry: 5750rpm
